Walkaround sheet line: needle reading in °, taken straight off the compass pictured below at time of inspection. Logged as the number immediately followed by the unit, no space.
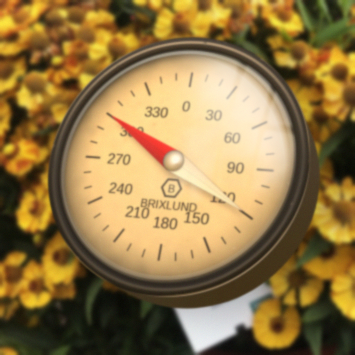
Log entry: 300°
